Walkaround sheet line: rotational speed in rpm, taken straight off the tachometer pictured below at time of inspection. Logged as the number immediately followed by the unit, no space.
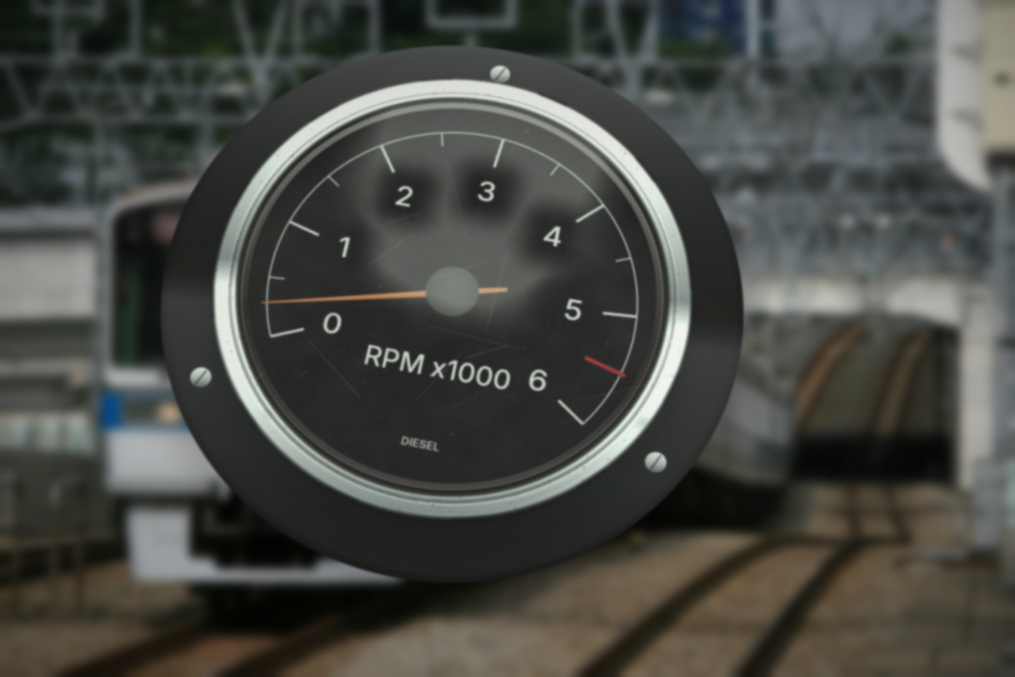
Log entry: 250rpm
